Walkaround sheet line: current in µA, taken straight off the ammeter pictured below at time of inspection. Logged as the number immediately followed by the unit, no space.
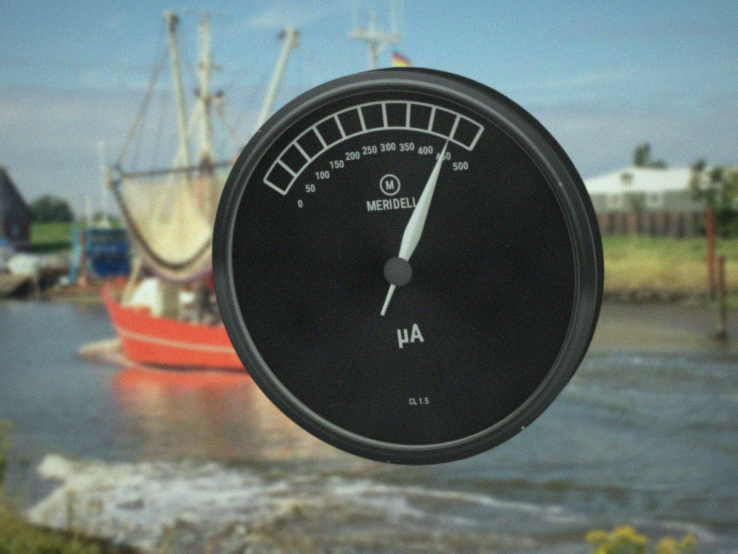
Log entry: 450µA
